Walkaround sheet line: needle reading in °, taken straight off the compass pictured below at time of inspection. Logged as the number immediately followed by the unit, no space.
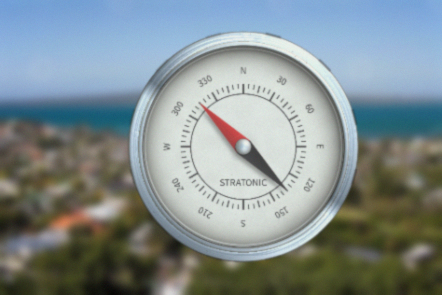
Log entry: 315°
